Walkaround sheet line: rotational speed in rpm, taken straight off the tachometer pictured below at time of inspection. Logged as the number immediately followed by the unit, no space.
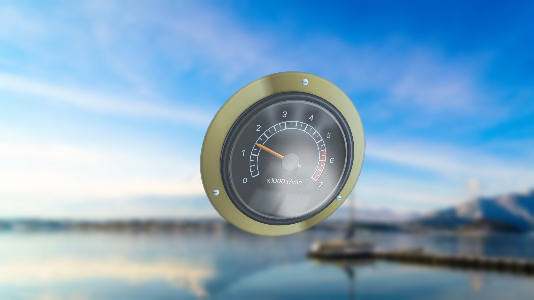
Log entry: 1500rpm
